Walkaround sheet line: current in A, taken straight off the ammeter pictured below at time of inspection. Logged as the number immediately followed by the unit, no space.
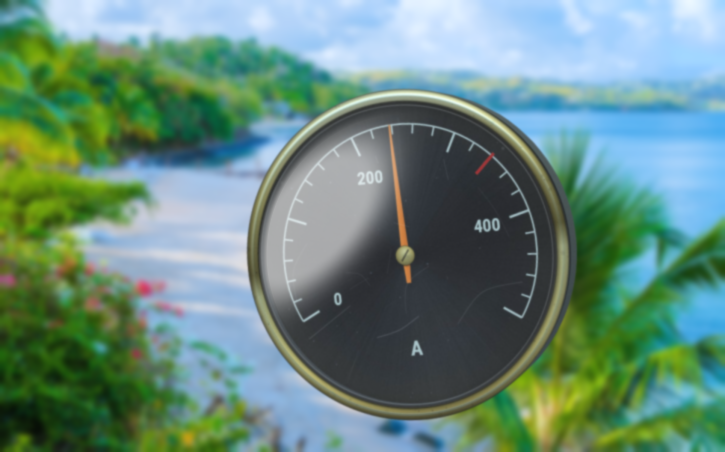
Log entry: 240A
